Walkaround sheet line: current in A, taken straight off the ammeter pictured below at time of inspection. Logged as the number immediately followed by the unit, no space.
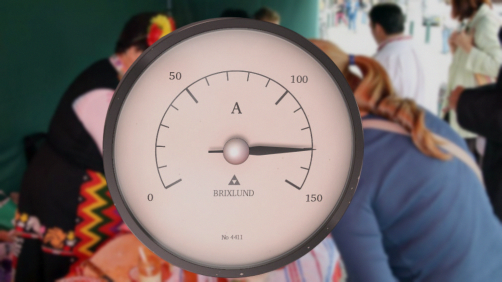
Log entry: 130A
